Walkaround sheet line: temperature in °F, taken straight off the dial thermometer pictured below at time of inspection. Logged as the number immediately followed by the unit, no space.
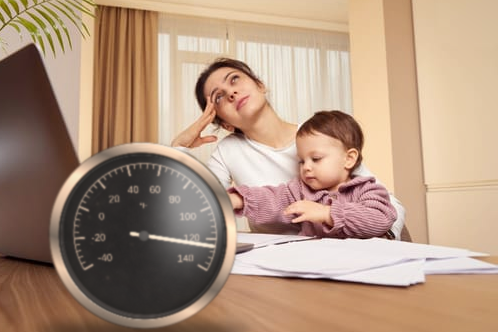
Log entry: 124°F
